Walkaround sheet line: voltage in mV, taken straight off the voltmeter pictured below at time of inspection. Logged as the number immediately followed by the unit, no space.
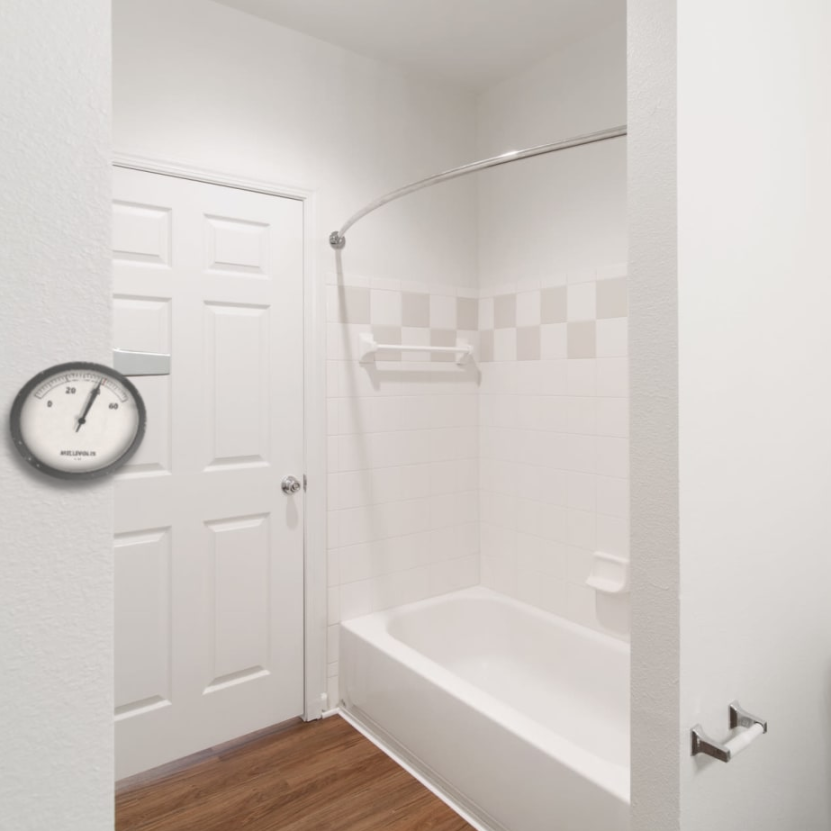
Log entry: 40mV
